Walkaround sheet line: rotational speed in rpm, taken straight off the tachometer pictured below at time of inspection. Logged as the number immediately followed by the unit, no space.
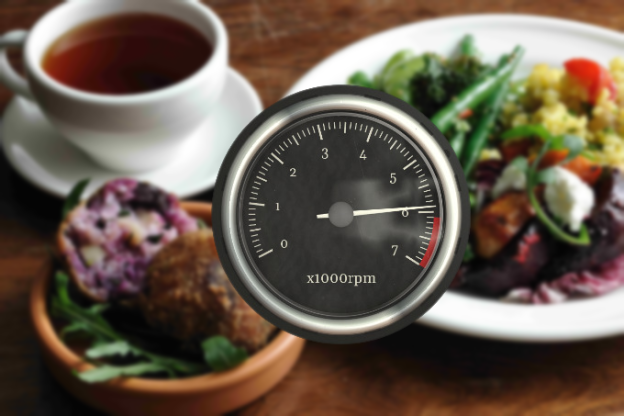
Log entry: 5900rpm
